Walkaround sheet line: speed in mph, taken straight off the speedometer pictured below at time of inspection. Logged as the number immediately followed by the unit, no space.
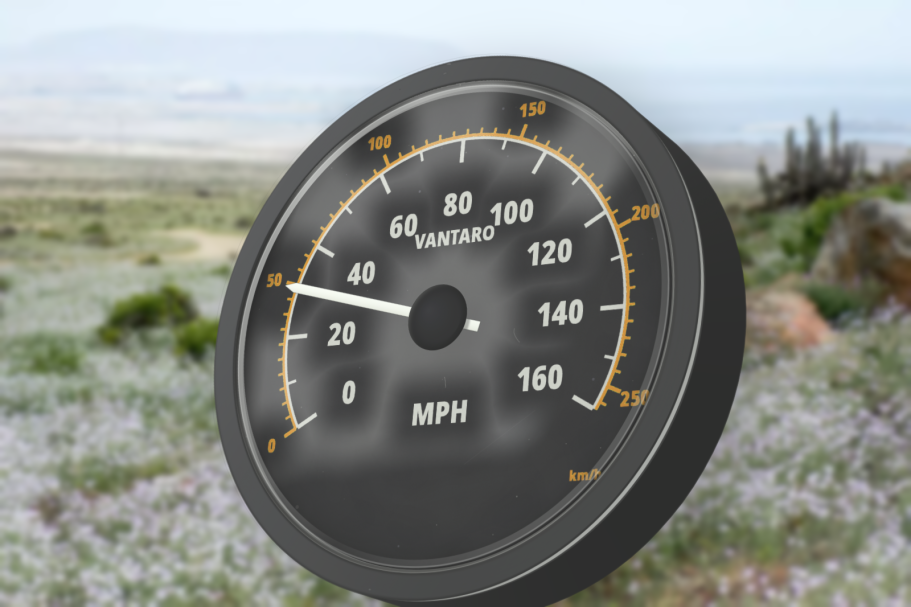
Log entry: 30mph
